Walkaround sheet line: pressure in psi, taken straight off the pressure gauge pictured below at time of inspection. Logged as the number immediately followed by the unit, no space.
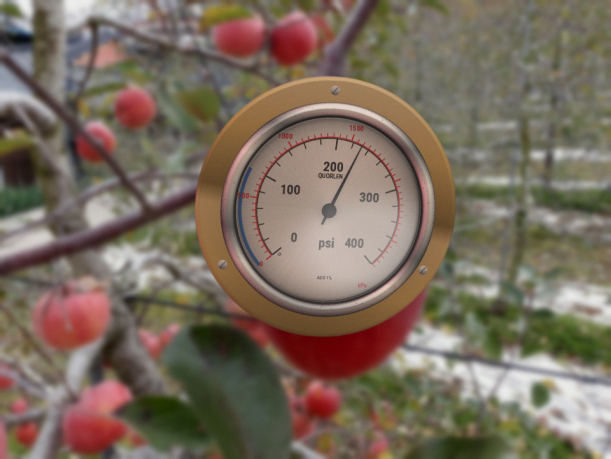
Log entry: 230psi
